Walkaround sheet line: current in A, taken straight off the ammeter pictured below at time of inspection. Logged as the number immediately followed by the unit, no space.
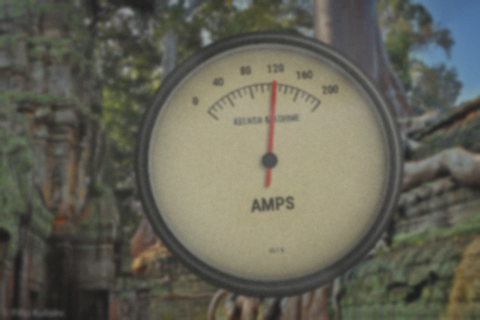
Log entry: 120A
